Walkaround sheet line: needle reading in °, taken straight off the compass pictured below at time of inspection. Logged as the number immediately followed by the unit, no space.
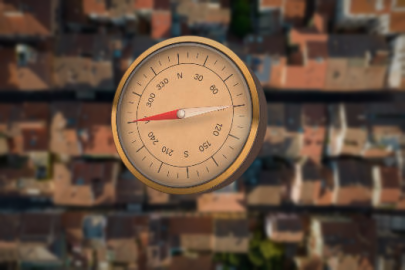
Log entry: 270°
